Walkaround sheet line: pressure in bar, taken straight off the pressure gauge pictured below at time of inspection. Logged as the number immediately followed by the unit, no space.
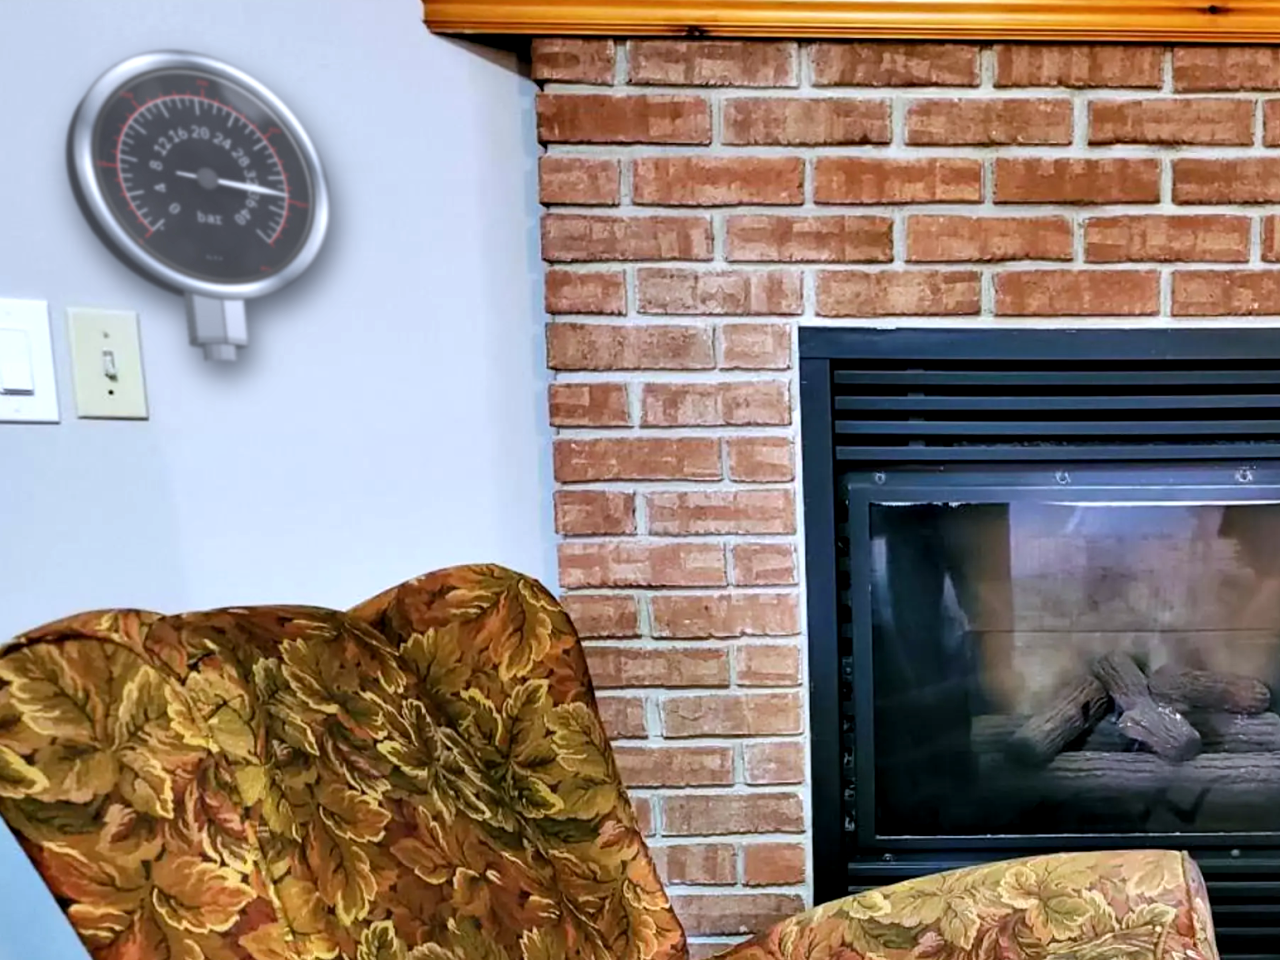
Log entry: 34bar
